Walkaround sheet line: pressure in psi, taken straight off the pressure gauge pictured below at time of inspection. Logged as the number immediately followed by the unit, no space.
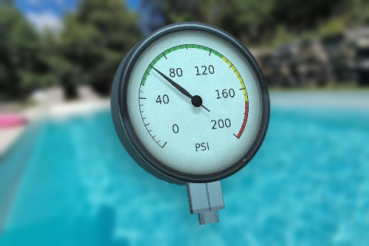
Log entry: 65psi
